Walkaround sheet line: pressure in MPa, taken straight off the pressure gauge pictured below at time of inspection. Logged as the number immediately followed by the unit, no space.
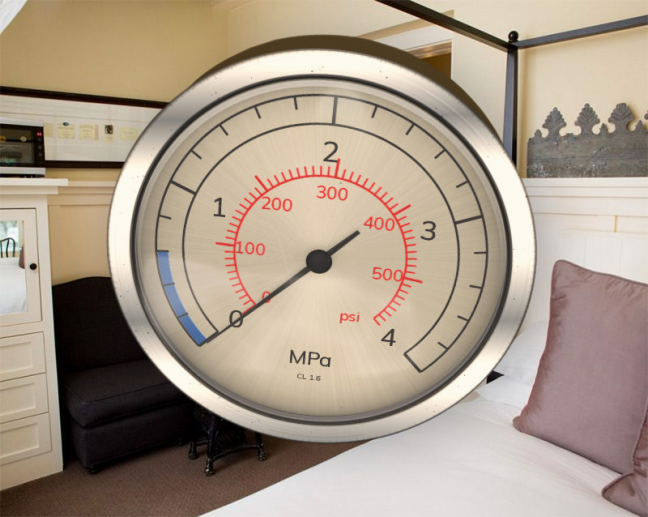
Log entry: 0MPa
